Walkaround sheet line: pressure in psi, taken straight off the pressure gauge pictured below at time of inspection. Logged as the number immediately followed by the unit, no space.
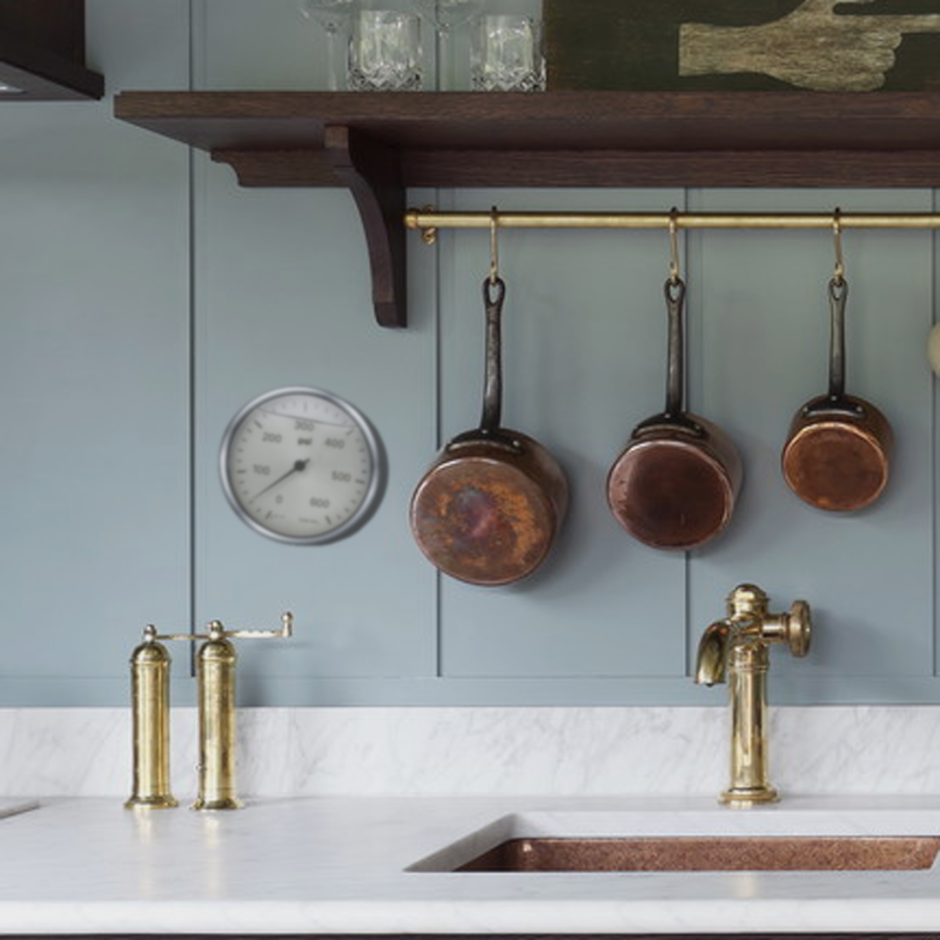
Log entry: 40psi
